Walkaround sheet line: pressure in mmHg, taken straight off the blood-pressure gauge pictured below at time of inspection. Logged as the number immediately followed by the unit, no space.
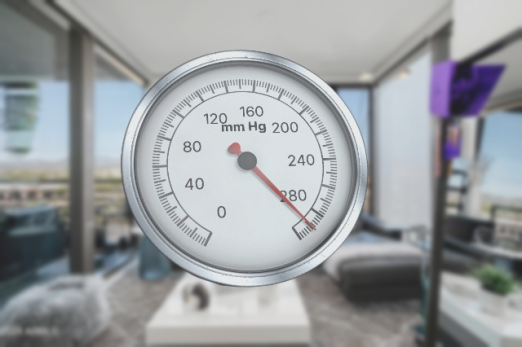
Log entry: 290mmHg
